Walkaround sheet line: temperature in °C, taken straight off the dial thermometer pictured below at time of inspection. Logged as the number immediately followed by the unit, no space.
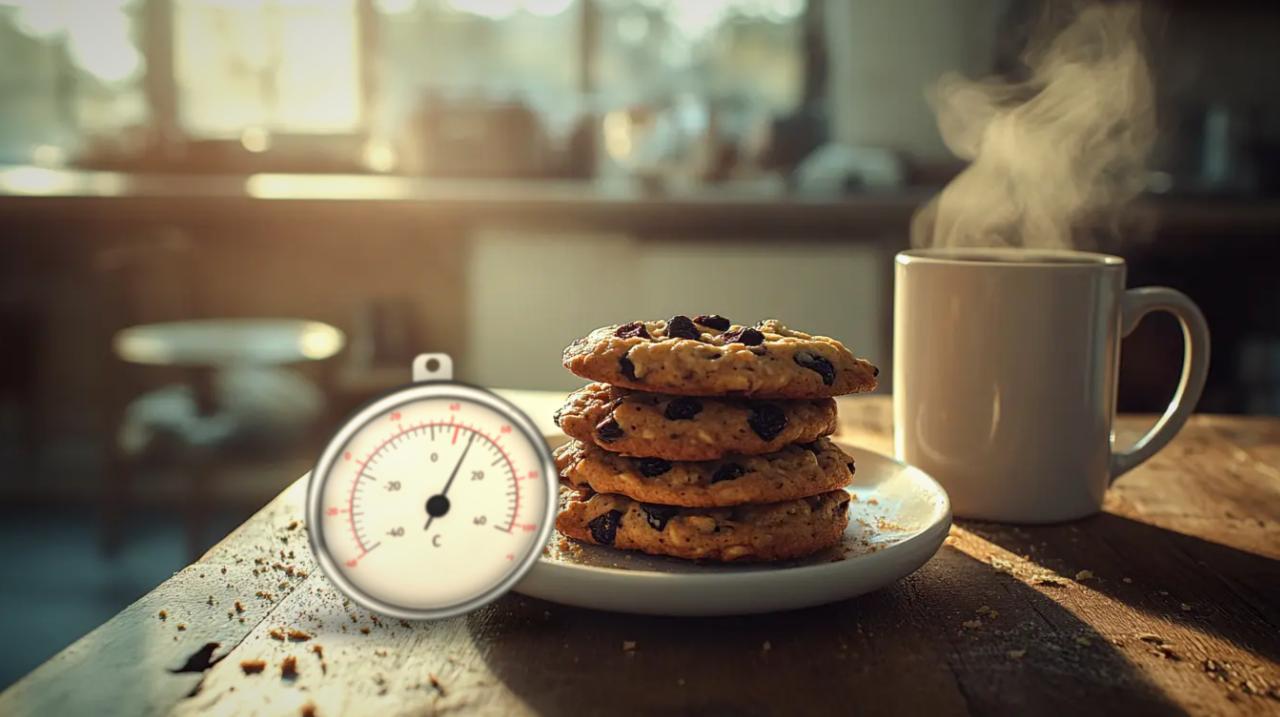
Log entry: 10°C
